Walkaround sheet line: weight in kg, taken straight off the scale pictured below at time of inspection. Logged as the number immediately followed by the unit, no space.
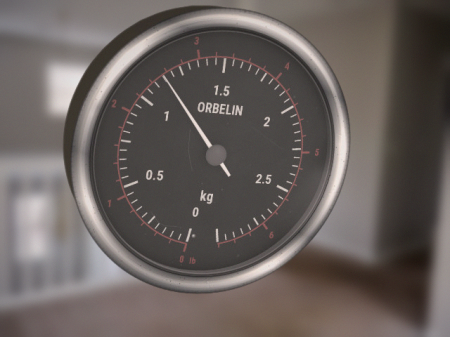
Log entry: 1.15kg
